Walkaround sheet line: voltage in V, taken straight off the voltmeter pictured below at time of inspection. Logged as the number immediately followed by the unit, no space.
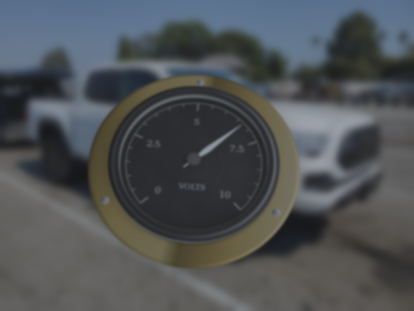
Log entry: 6.75V
